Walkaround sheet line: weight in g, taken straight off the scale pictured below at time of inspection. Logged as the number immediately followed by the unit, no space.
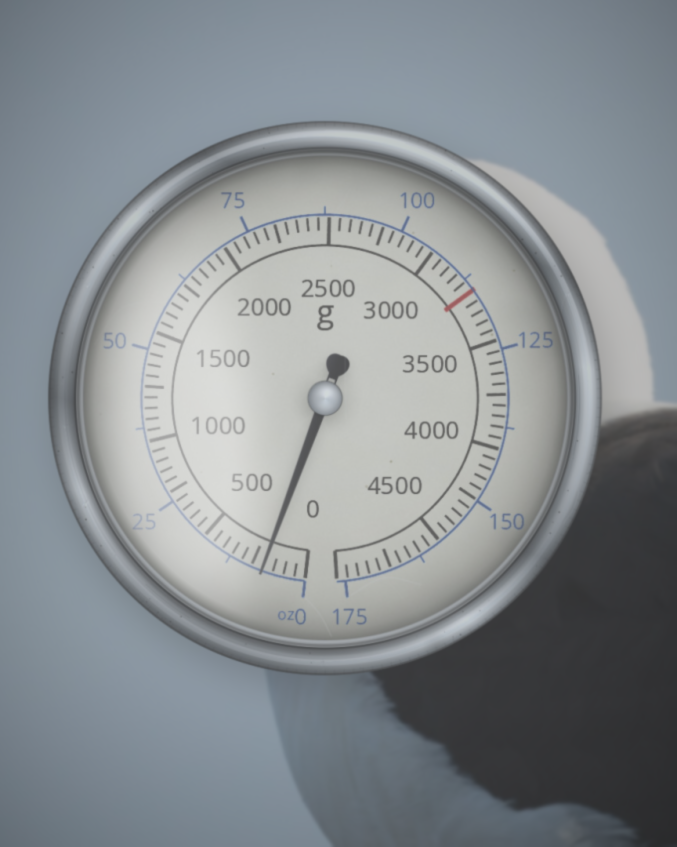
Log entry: 200g
